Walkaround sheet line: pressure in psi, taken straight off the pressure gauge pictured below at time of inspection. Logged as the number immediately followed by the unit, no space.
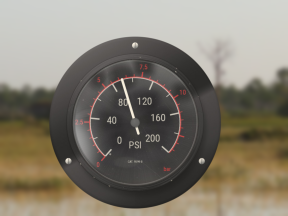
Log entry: 90psi
